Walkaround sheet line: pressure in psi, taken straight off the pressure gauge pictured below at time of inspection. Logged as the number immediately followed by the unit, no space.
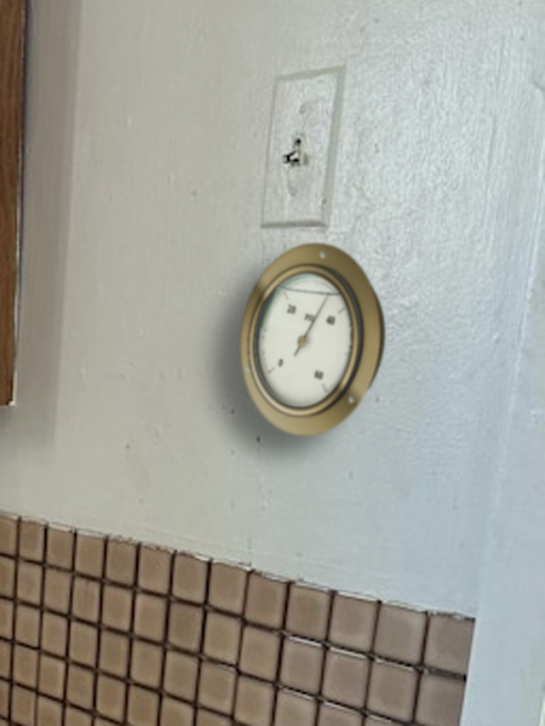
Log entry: 35psi
